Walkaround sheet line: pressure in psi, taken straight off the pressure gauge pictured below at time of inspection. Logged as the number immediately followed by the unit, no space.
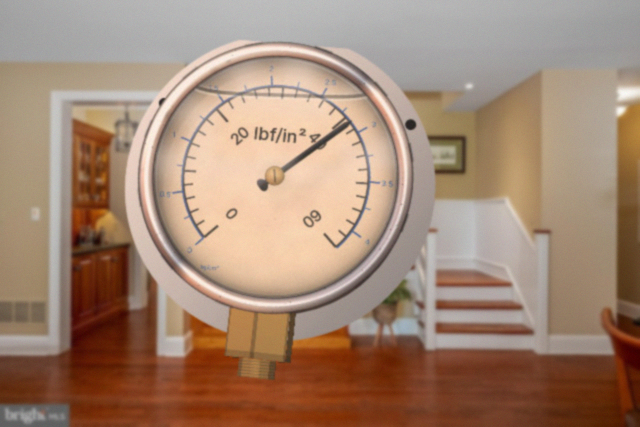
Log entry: 41psi
